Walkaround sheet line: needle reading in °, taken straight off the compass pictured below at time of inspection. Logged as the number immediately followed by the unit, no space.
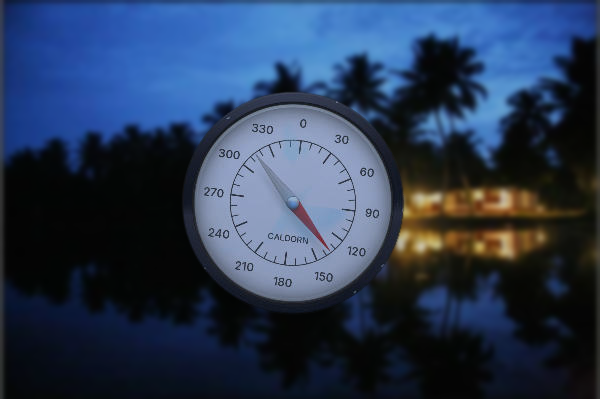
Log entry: 135°
